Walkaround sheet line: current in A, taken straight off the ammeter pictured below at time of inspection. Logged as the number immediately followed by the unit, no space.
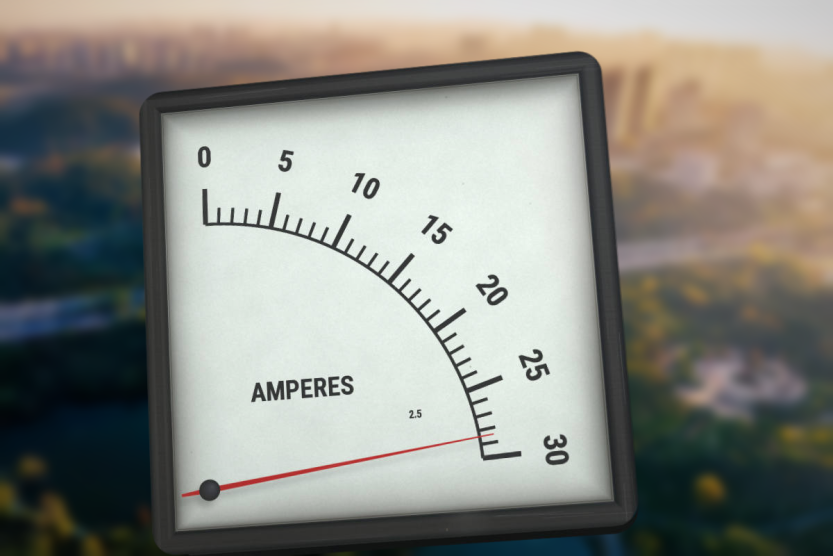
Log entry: 28.5A
